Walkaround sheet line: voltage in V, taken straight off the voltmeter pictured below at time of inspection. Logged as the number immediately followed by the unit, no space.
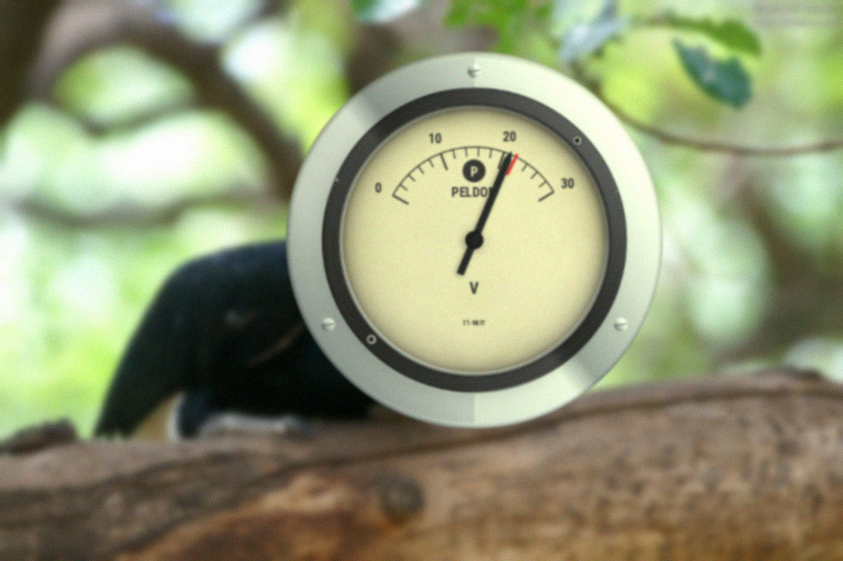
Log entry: 21V
